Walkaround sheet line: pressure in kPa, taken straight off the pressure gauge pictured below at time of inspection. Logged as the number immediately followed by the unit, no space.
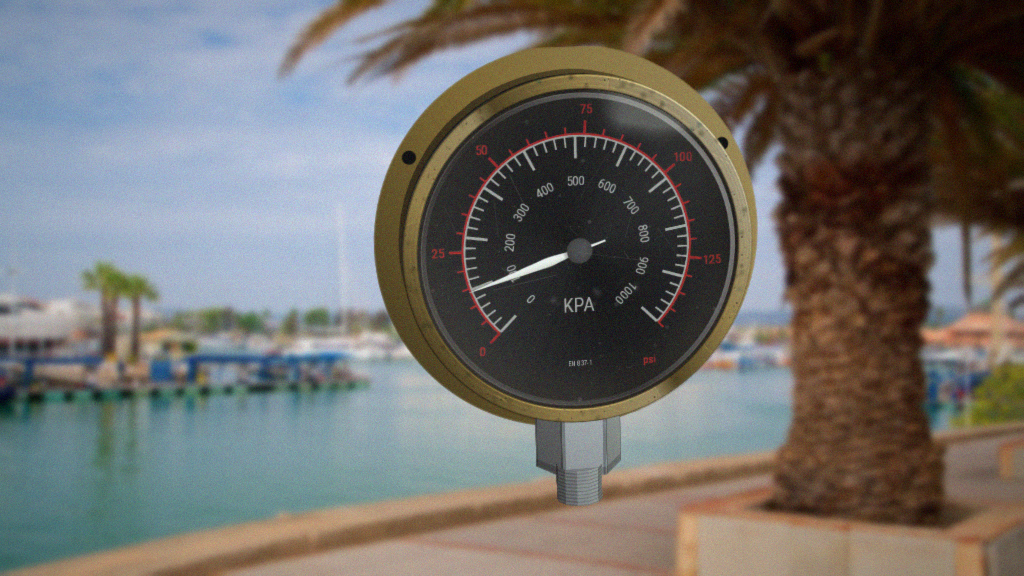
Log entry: 100kPa
